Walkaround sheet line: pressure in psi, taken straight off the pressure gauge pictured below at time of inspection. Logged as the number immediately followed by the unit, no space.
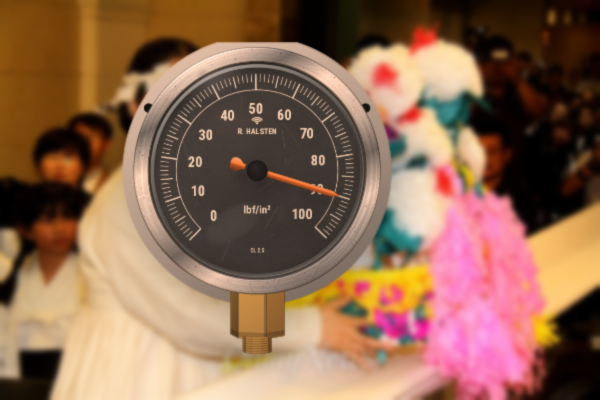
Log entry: 90psi
